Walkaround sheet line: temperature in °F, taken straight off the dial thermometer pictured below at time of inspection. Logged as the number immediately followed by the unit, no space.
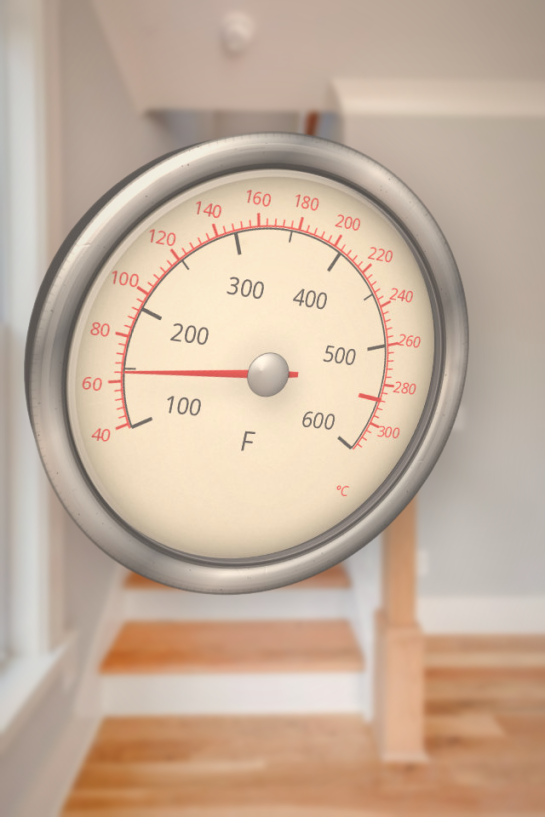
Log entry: 150°F
